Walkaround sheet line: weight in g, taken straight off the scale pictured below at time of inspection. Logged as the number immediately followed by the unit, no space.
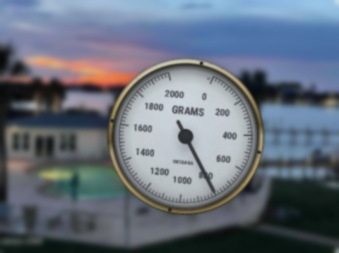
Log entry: 800g
